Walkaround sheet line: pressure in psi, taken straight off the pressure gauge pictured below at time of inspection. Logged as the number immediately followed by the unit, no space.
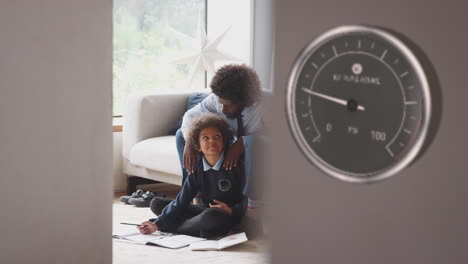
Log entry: 20psi
